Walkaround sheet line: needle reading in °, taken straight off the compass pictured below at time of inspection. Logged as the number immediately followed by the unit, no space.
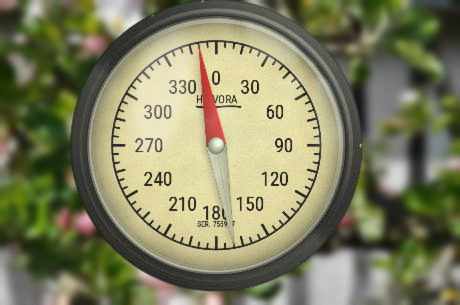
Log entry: 350°
